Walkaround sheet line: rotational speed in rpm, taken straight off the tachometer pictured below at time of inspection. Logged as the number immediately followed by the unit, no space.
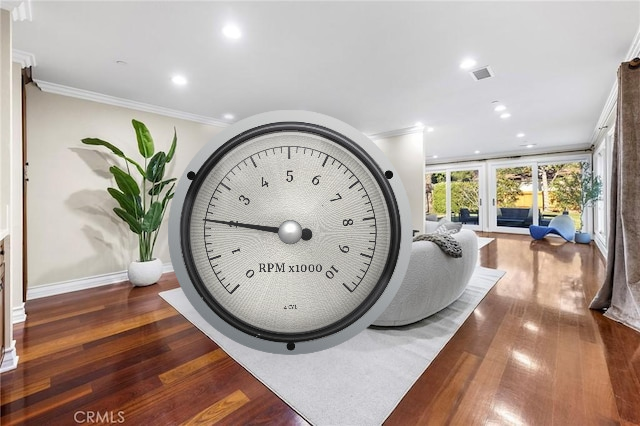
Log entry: 2000rpm
